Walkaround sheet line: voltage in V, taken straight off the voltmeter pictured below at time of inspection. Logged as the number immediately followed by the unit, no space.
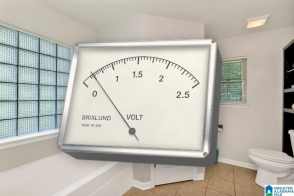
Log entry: 0.5V
